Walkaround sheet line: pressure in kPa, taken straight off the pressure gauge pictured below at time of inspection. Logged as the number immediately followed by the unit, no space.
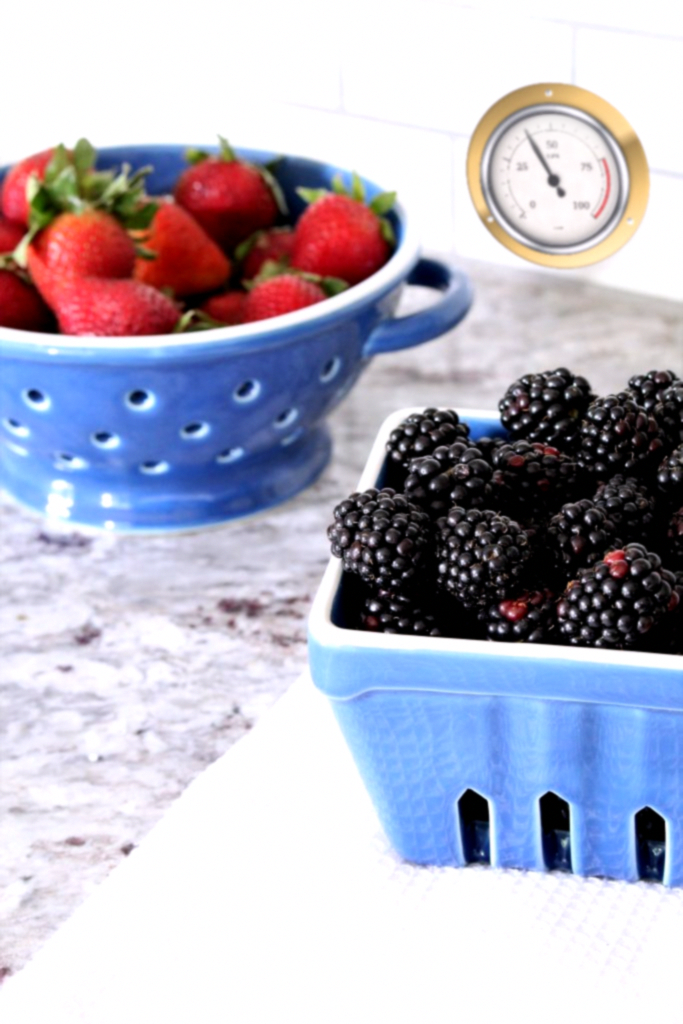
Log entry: 40kPa
